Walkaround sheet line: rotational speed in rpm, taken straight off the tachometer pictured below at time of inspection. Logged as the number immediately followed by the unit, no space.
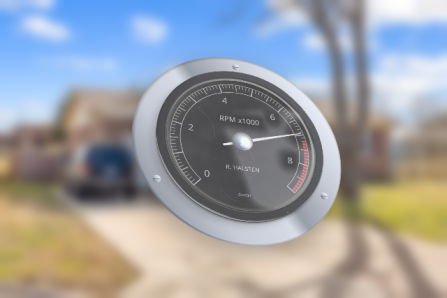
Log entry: 7000rpm
